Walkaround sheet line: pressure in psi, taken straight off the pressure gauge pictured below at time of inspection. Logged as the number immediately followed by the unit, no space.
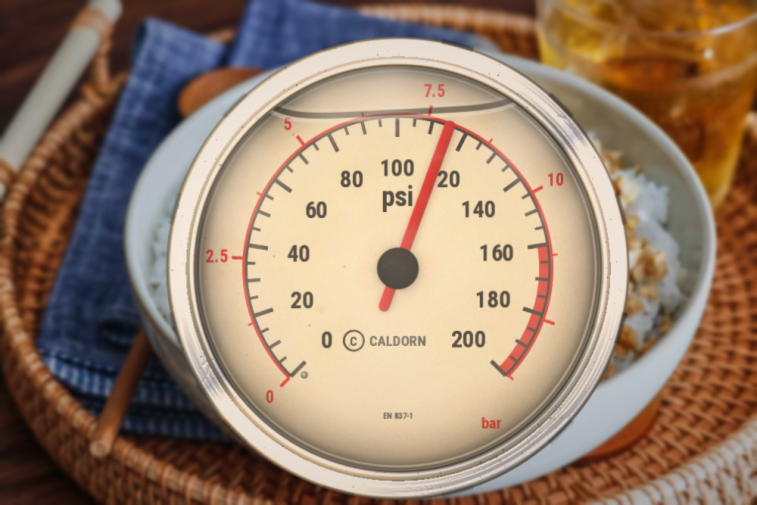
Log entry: 115psi
